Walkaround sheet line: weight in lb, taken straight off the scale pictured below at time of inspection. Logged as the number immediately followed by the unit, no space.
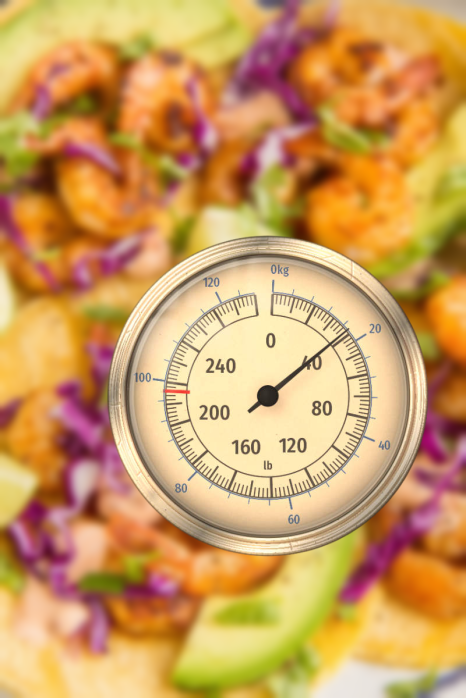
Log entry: 38lb
